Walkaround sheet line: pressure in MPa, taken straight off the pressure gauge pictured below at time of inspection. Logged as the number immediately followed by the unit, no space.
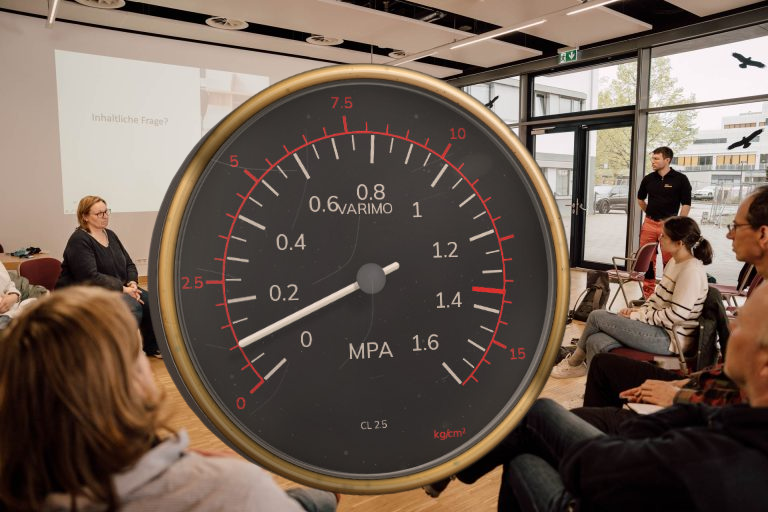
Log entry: 0.1MPa
